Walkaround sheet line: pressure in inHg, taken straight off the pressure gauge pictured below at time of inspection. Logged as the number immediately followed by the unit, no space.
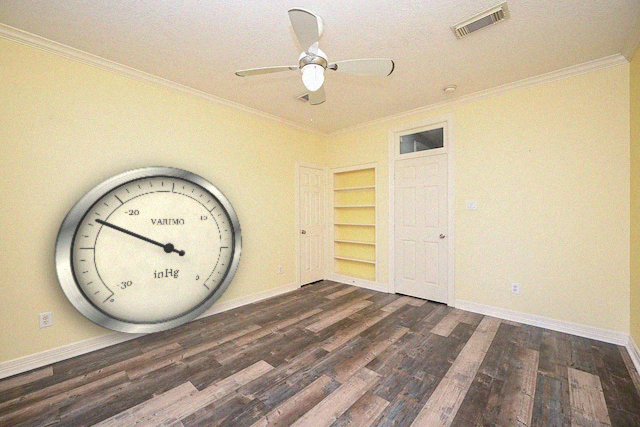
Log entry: -22.5inHg
